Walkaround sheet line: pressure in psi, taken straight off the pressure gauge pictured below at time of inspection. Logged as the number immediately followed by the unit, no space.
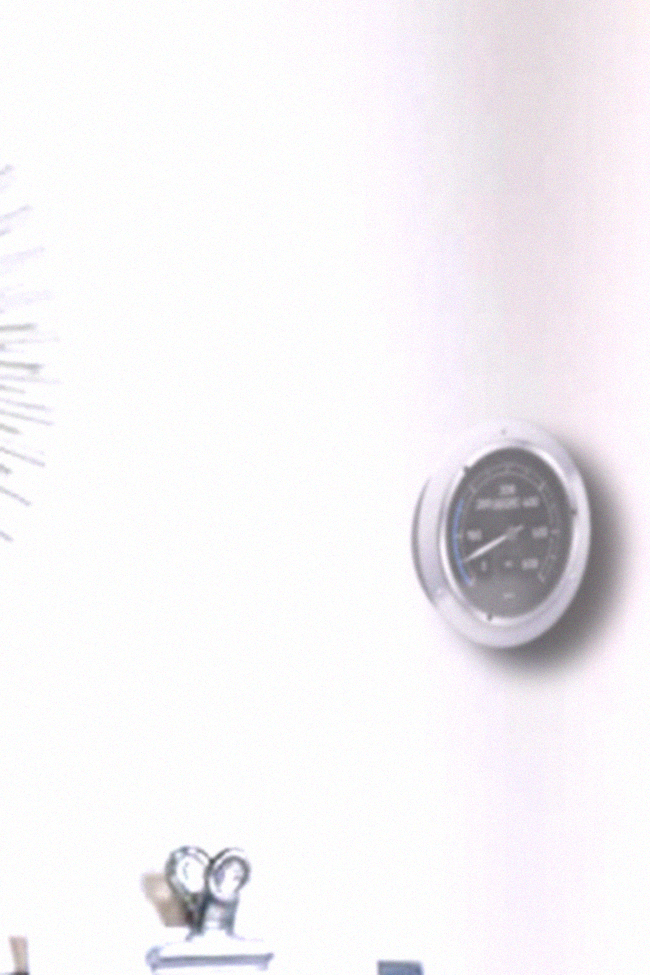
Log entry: 50psi
